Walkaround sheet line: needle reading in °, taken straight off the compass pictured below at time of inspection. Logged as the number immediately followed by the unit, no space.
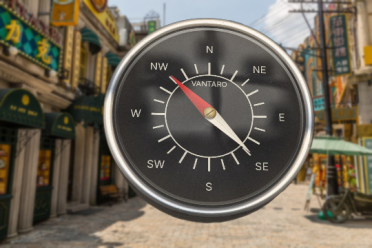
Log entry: 315°
